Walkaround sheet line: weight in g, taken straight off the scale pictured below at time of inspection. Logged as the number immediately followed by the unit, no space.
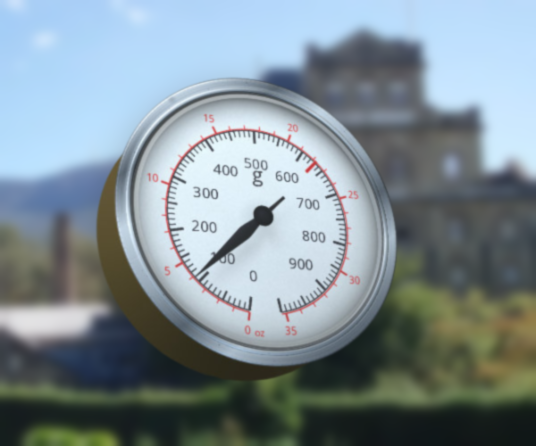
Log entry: 110g
